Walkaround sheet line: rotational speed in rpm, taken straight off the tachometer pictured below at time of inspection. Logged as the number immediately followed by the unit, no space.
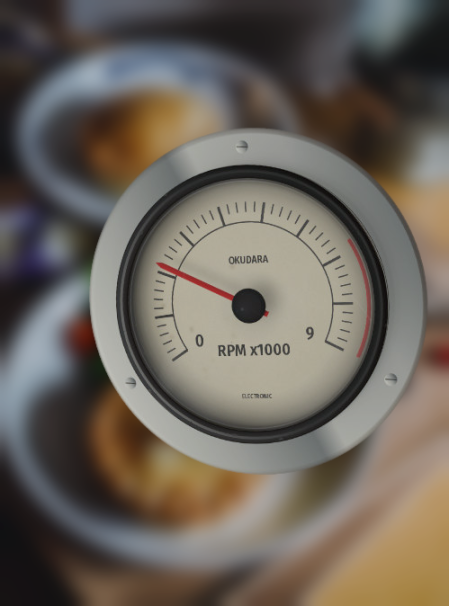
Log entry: 2200rpm
